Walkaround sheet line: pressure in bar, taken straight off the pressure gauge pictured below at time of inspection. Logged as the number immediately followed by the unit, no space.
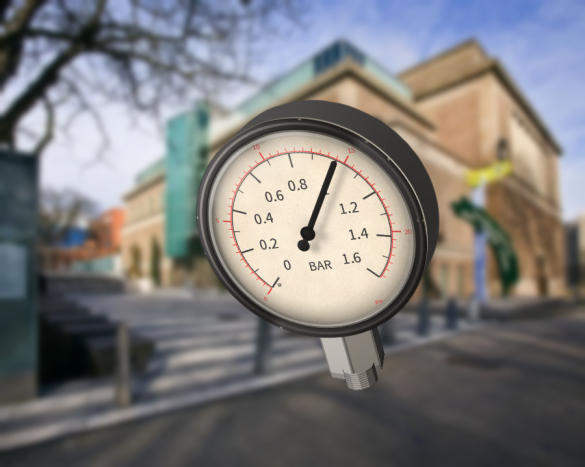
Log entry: 1bar
